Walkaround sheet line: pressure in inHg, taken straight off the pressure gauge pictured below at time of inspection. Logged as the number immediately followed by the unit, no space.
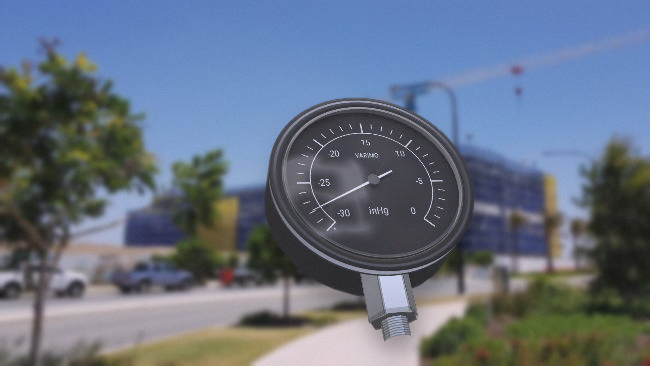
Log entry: -28inHg
